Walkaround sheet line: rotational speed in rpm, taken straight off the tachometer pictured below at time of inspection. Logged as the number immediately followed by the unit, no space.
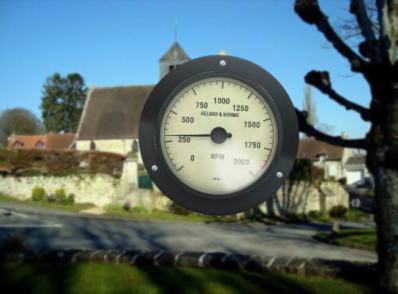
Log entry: 300rpm
